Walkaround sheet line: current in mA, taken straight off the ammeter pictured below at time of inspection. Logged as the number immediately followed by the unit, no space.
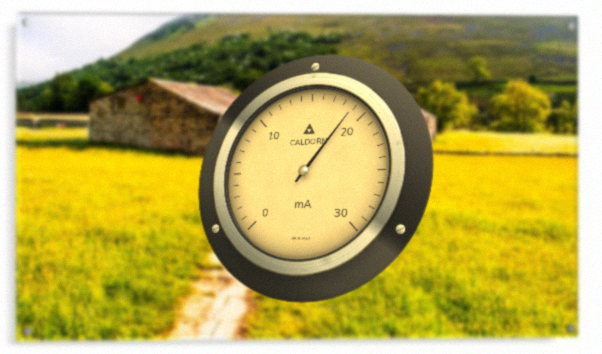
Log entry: 19mA
